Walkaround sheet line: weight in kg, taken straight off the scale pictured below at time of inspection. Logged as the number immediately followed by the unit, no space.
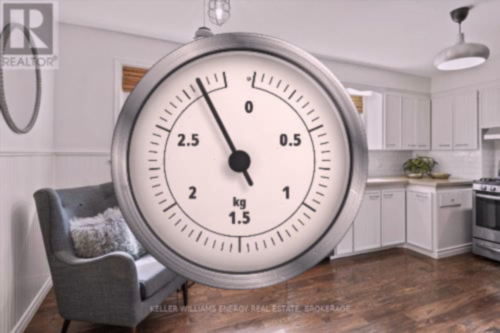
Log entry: 2.85kg
